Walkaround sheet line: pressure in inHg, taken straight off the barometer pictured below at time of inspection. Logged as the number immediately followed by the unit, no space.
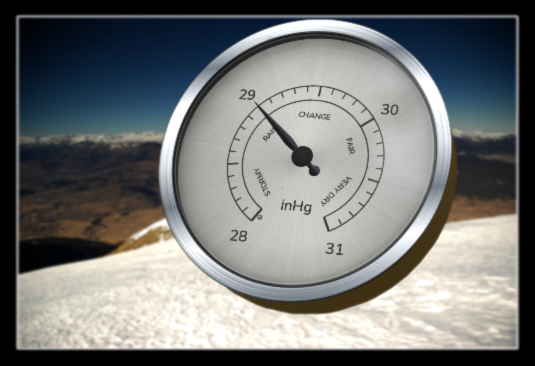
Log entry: 29inHg
